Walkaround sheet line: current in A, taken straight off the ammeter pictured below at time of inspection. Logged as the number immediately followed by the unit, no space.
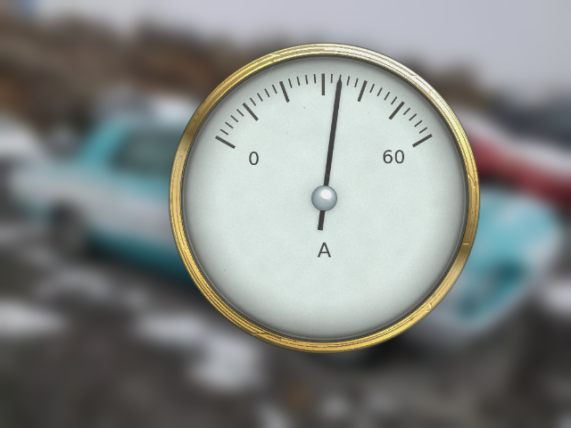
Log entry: 34A
